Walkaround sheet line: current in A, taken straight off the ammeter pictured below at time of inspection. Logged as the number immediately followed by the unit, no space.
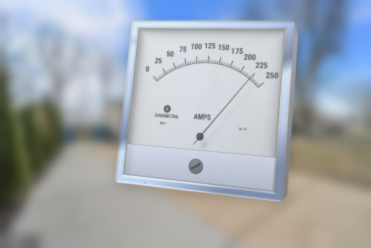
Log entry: 225A
